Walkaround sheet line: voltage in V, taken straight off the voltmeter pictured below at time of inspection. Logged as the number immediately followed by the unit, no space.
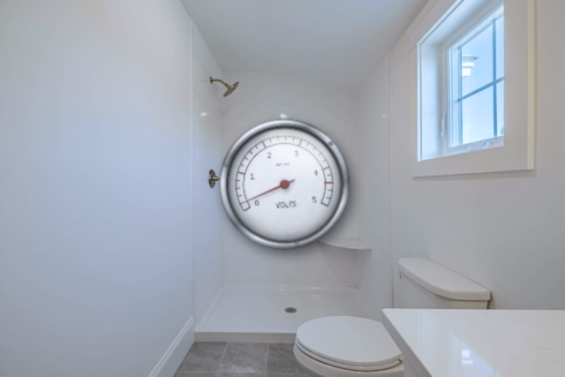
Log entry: 0.2V
